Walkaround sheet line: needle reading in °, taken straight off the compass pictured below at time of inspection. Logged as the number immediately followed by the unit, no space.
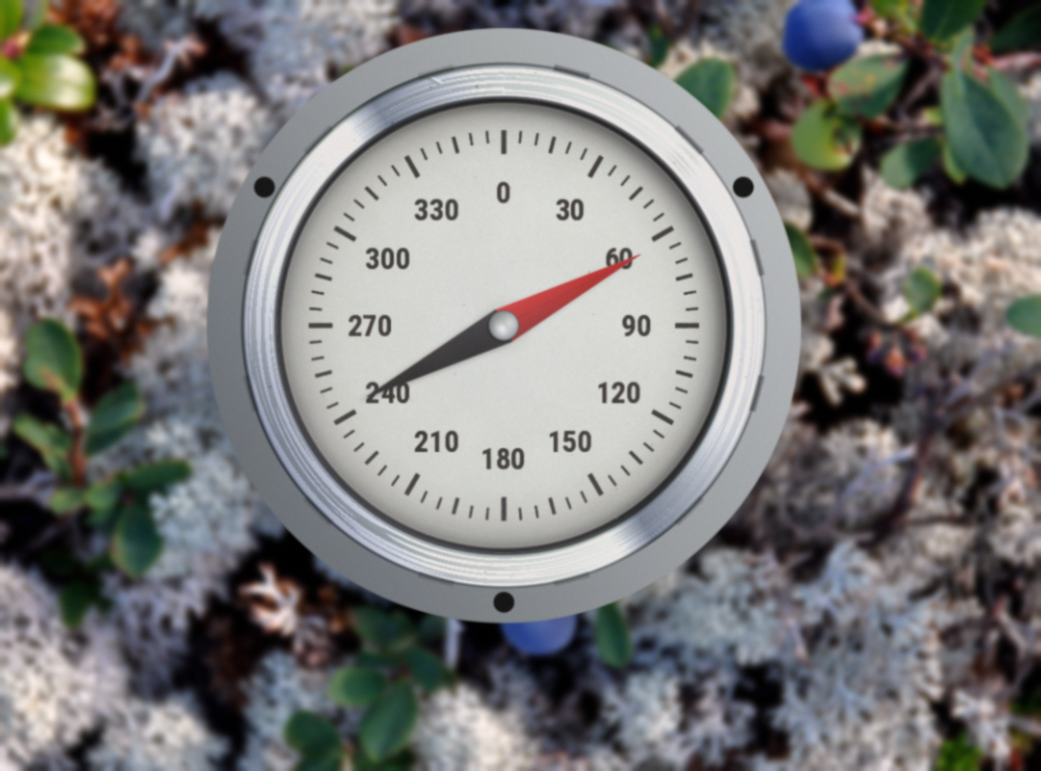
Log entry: 62.5°
